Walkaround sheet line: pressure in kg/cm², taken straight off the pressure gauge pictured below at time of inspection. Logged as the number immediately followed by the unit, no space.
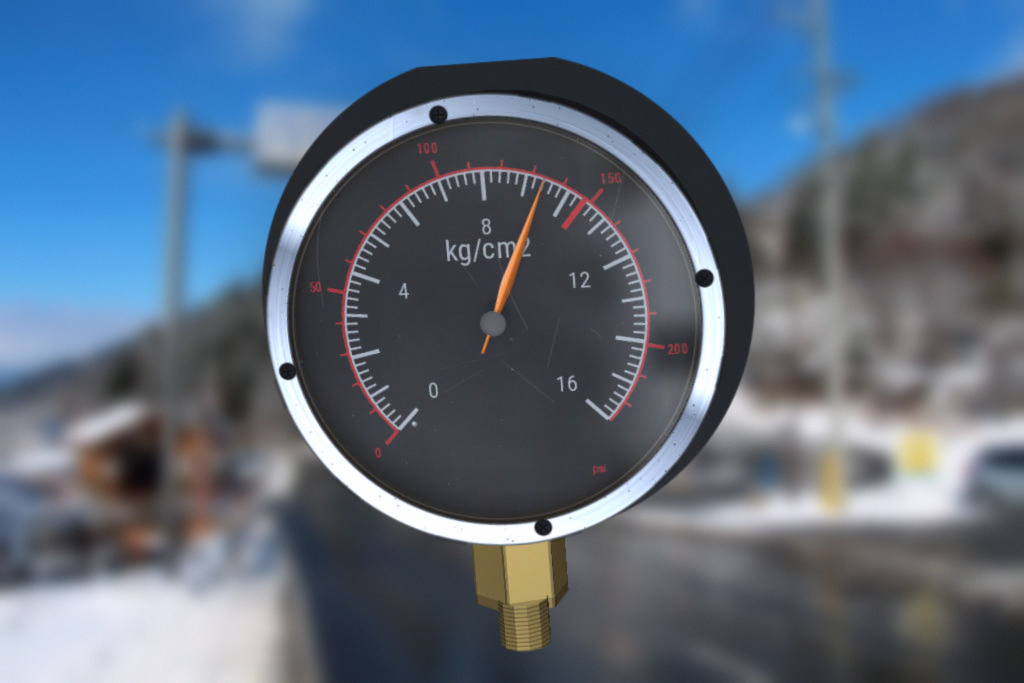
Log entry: 9.4kg/cm²
